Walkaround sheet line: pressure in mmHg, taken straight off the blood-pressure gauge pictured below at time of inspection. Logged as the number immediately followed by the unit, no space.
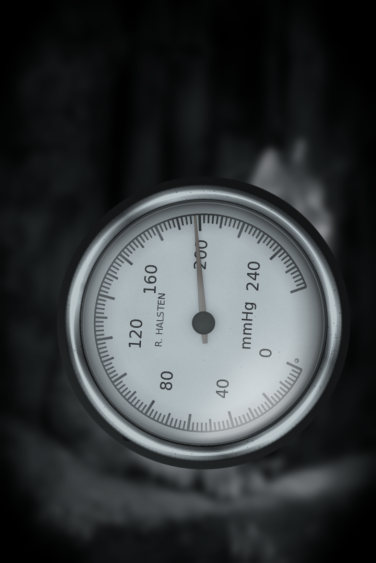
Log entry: 198mmHg
